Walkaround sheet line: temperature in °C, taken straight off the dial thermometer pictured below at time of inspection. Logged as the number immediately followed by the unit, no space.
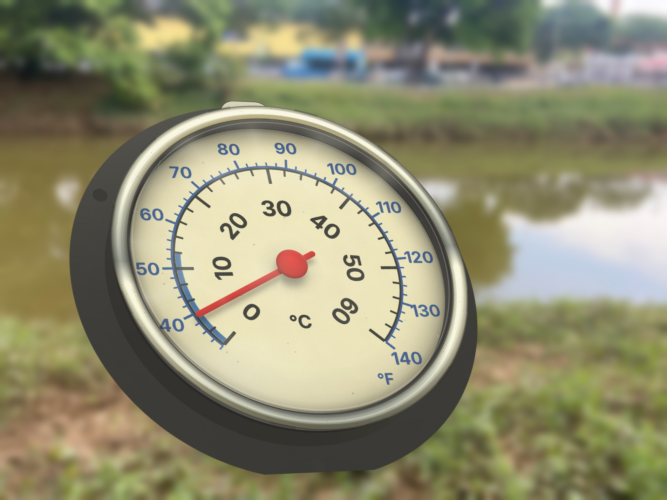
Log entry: 4°C
